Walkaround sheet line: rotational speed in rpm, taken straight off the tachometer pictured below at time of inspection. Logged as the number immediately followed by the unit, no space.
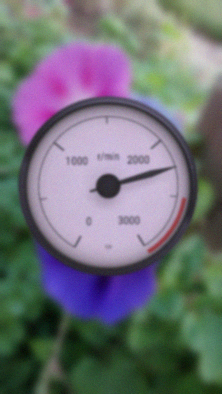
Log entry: 2250rpm
